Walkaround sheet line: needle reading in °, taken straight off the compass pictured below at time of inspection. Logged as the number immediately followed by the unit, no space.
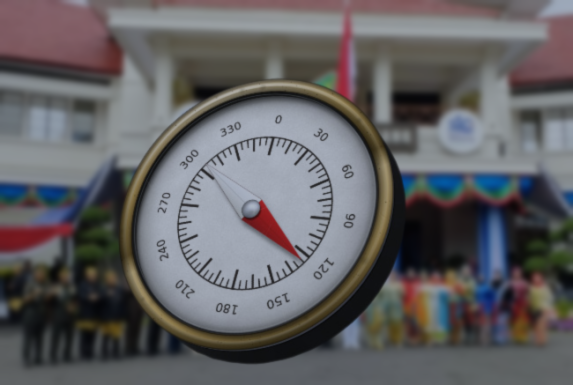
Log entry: 125°
